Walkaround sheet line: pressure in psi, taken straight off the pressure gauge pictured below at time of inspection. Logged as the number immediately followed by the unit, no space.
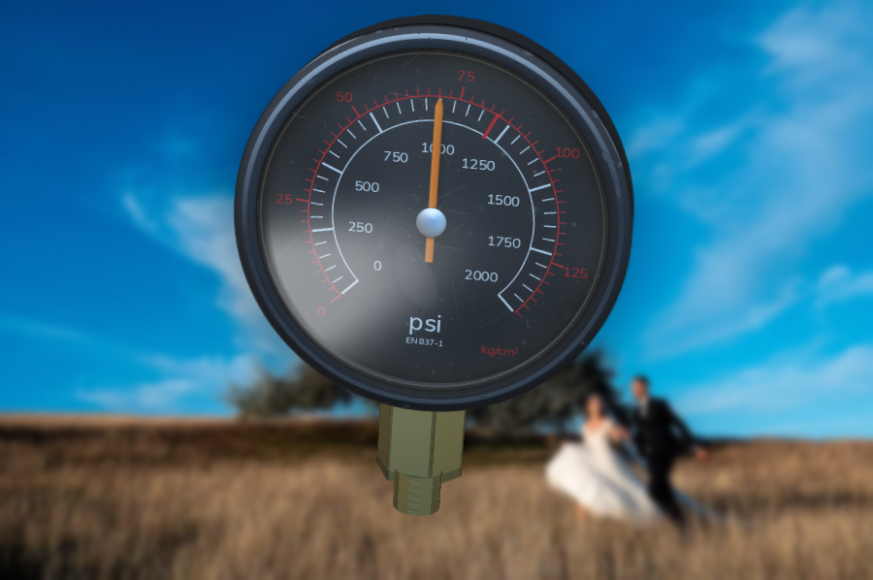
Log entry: 1000psi
